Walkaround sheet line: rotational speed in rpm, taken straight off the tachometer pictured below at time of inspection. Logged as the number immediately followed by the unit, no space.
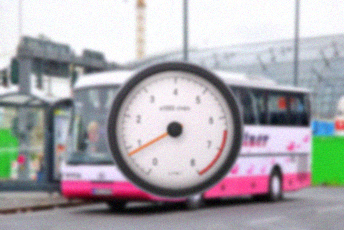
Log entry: 800rpm
